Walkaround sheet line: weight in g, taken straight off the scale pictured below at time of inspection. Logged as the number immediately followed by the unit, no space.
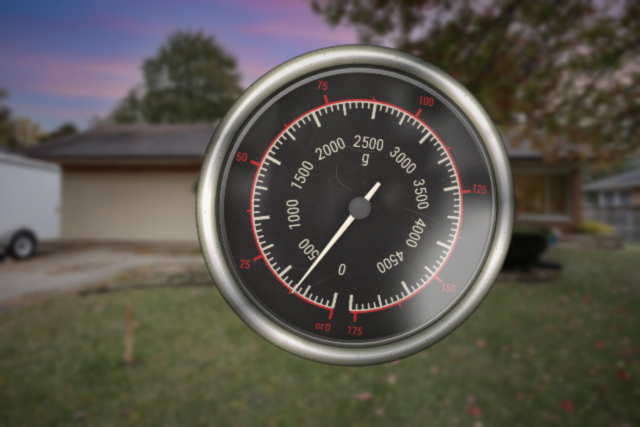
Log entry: 350g
